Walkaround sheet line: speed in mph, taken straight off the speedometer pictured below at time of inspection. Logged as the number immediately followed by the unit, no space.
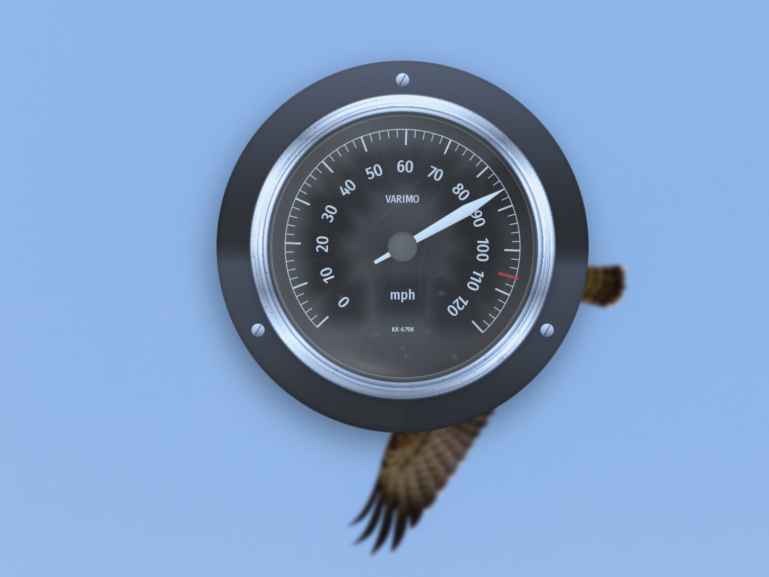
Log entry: 86mph
